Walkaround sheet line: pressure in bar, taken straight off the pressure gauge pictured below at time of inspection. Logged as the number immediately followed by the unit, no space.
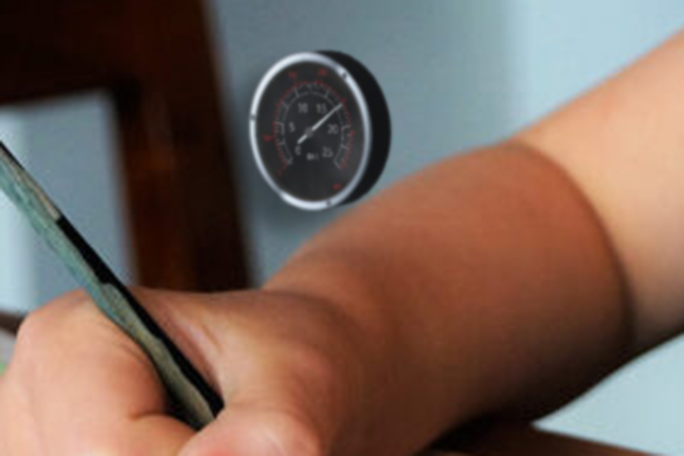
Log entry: 17.5bar
